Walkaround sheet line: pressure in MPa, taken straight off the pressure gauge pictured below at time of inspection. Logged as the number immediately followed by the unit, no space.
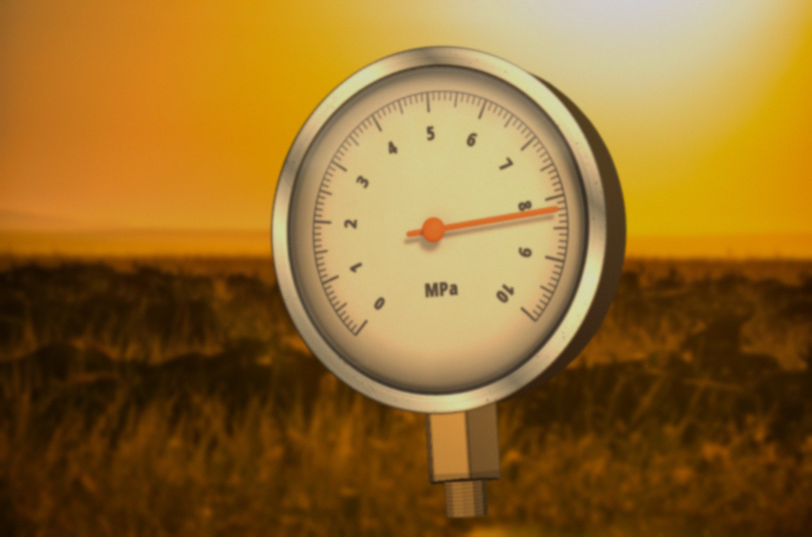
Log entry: 8.2MPa
